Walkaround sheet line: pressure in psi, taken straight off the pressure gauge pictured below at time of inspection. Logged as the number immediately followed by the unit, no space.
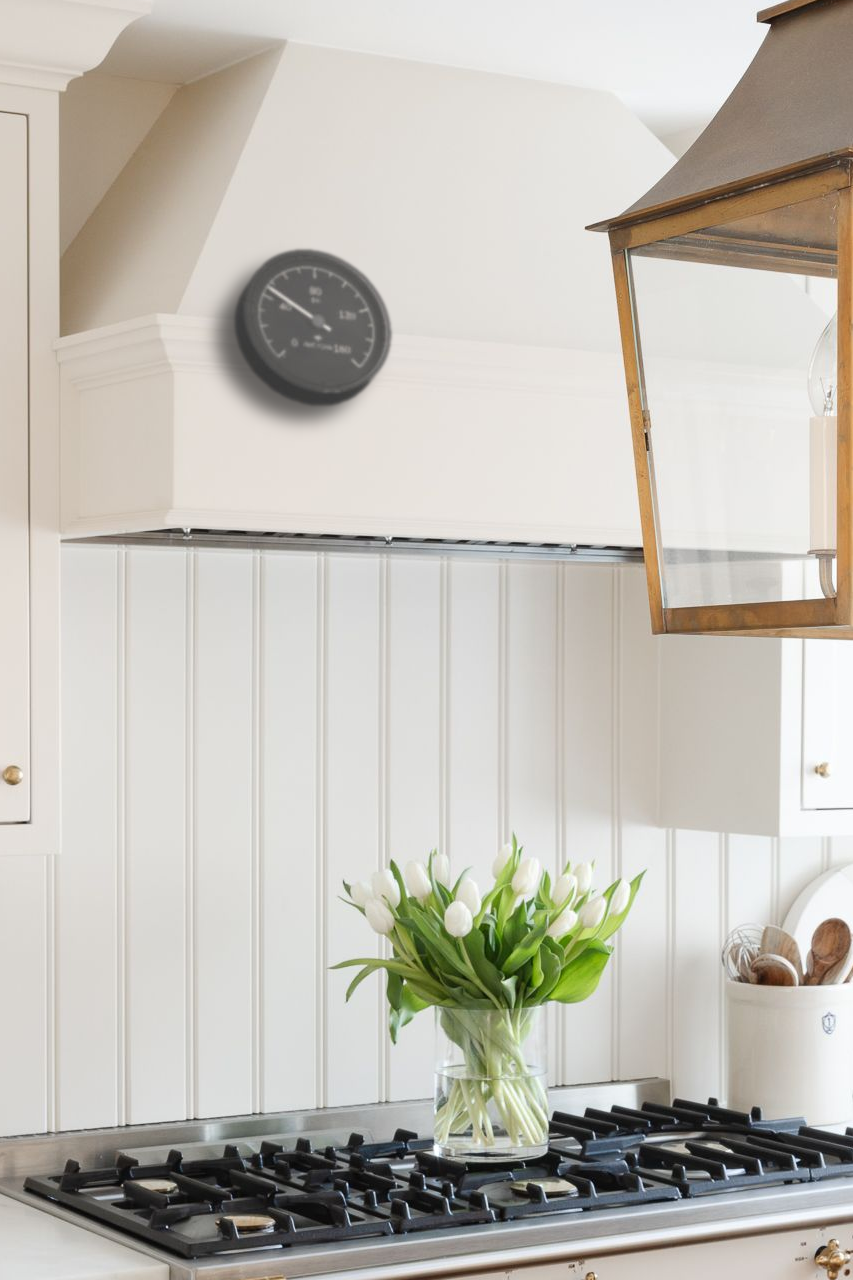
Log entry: 45psi
